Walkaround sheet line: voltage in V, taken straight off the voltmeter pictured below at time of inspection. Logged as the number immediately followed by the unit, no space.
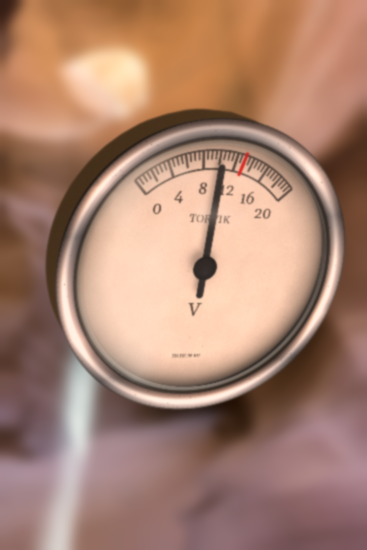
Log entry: 10V
